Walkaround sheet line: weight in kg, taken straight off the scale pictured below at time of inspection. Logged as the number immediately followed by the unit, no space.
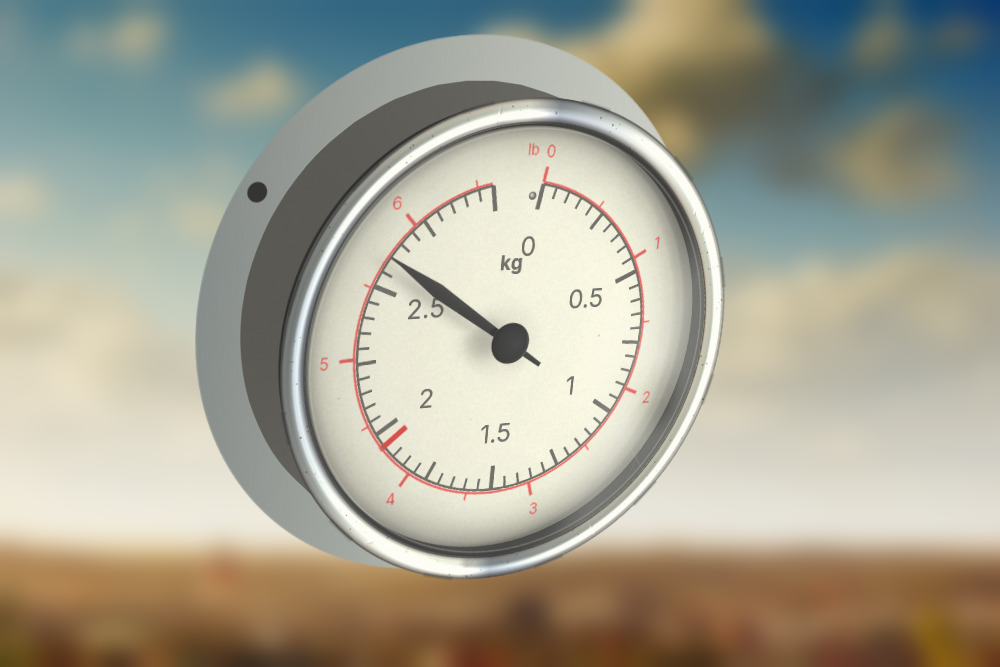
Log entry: 2.6kg
